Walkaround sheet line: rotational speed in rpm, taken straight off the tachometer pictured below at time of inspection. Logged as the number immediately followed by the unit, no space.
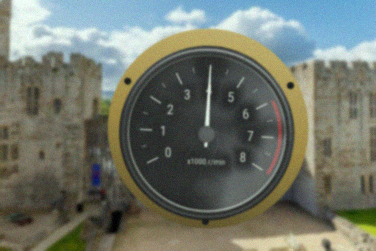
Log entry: 4000rpm
